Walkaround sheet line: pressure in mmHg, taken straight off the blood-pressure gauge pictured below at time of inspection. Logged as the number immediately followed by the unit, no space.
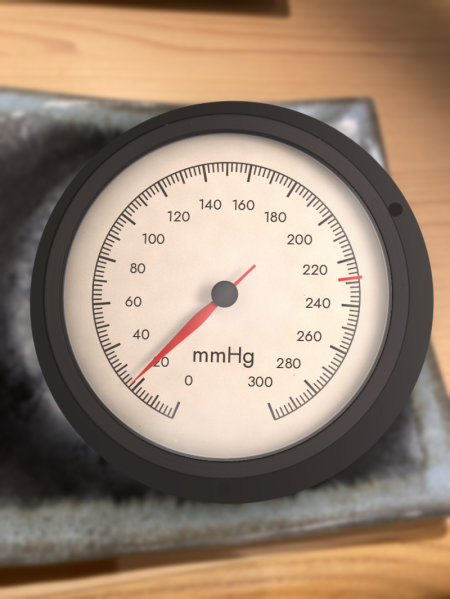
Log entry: 22mmHg
